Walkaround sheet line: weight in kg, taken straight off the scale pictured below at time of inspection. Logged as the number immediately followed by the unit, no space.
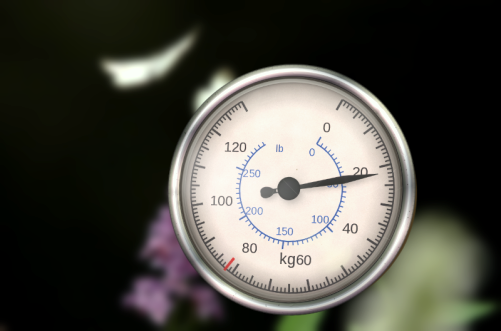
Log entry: 22kg
